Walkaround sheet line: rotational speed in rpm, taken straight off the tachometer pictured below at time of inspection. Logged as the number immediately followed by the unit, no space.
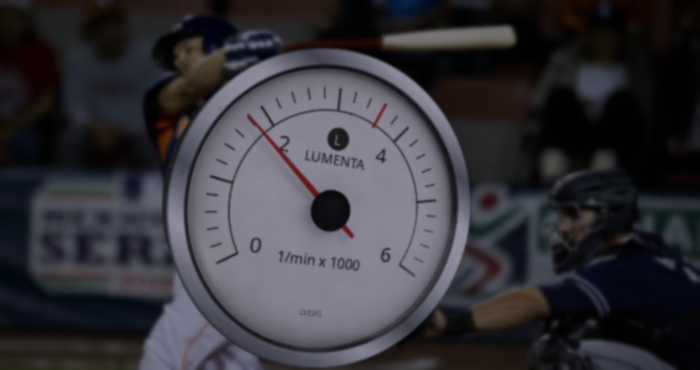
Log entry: 1800rpm
